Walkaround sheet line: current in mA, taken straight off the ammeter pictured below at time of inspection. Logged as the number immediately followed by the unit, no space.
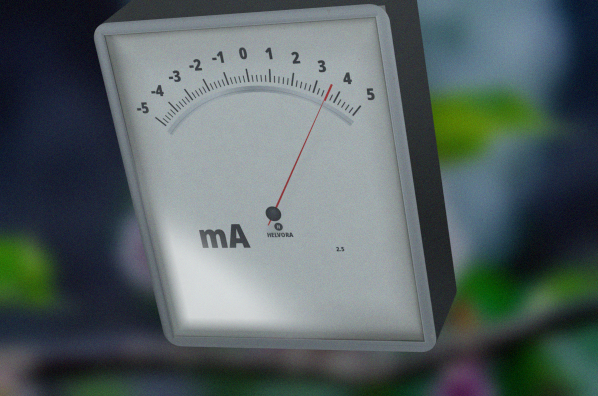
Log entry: 3.6mA
